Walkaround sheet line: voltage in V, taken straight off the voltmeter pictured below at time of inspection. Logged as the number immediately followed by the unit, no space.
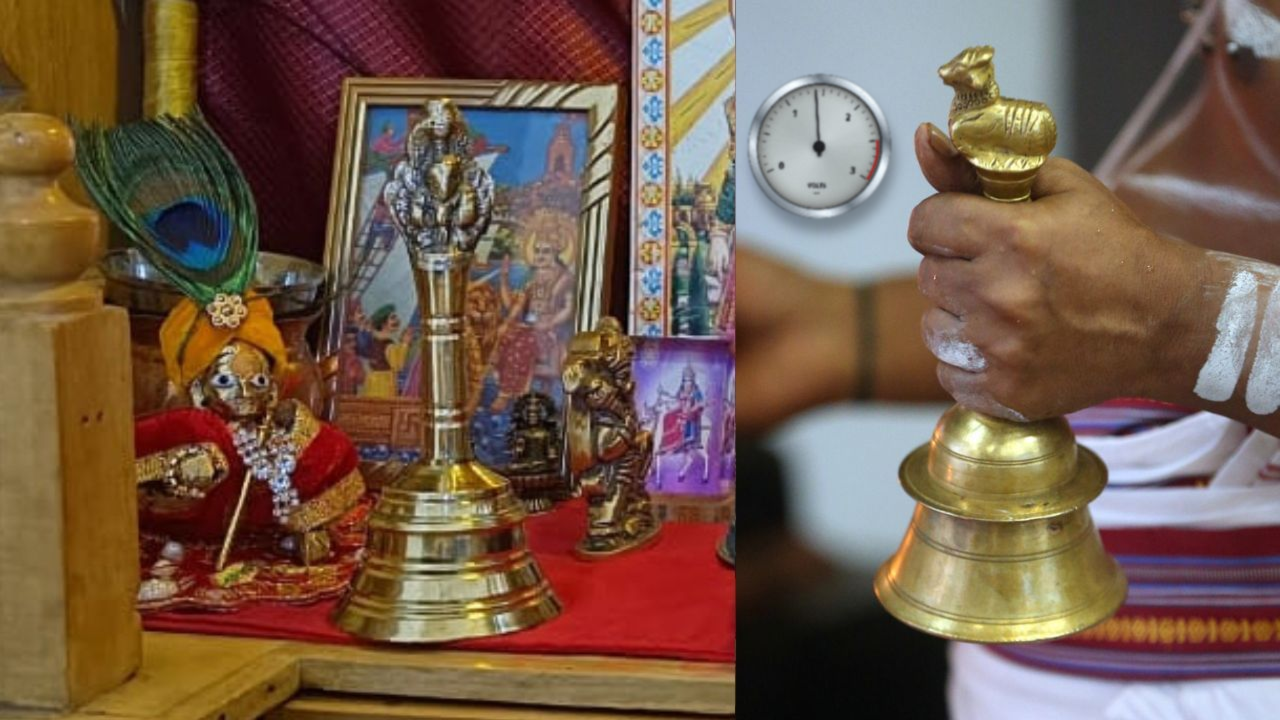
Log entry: 1.4V
